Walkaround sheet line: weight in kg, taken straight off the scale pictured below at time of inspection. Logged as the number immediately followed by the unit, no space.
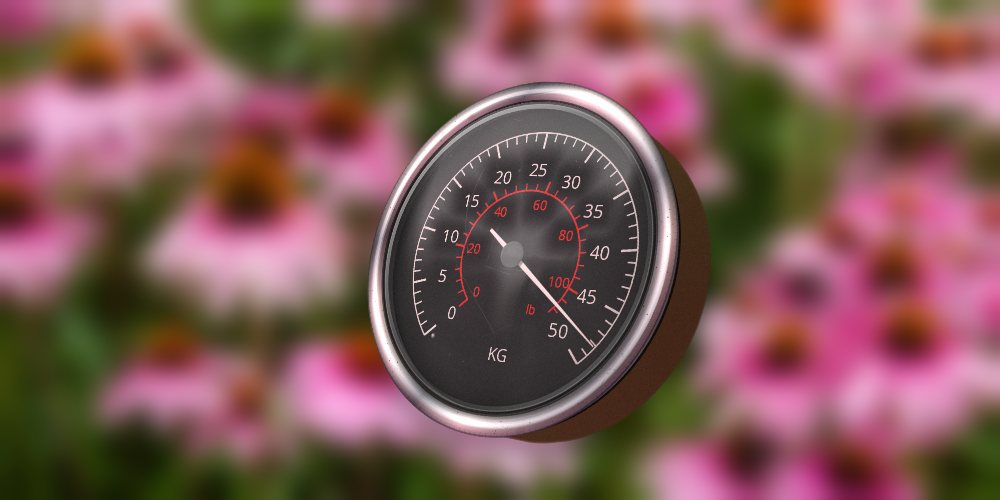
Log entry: 48kg
